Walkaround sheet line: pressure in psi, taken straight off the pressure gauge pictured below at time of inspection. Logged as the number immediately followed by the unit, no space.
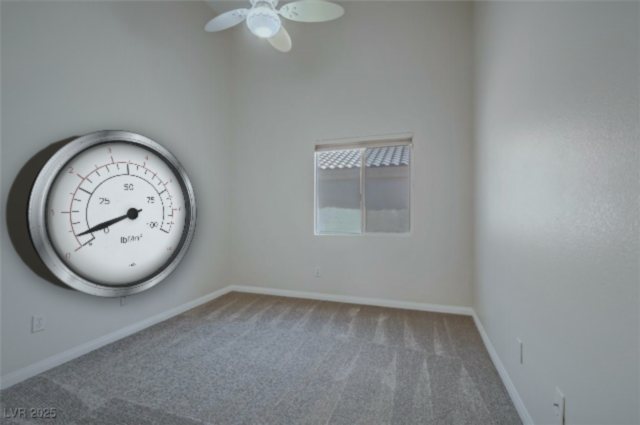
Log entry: 5psi
